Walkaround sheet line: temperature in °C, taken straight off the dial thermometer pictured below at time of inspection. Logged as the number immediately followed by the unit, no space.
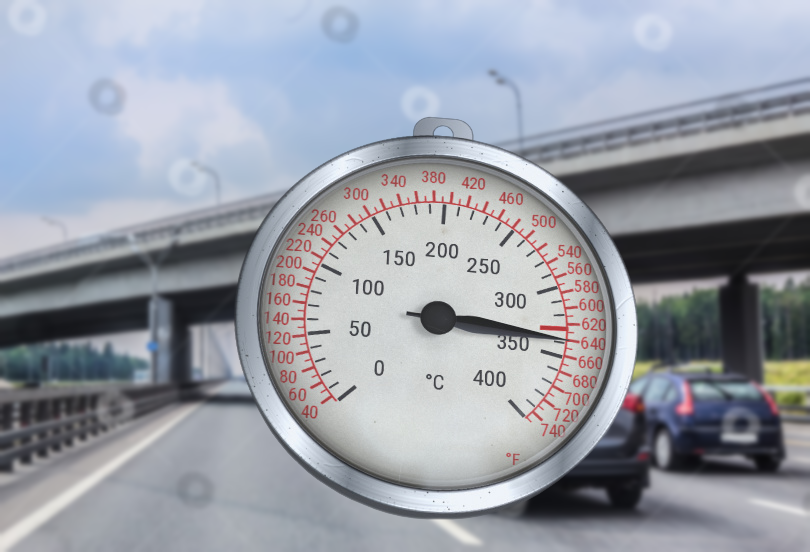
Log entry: 340°C
